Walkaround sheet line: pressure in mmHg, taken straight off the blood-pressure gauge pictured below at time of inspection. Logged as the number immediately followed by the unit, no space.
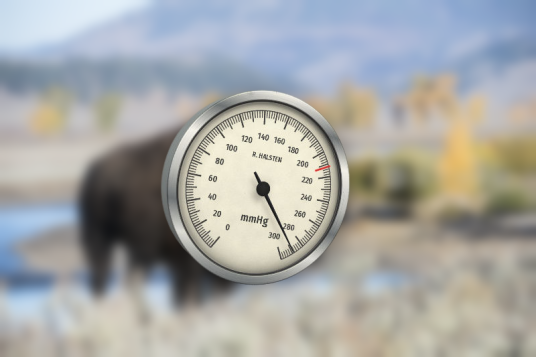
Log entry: 290mmHg
